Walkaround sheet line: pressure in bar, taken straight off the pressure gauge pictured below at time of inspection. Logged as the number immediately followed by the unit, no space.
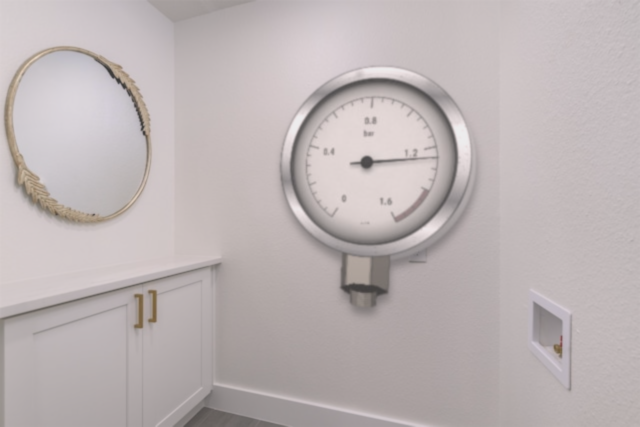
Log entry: 1.25bar
